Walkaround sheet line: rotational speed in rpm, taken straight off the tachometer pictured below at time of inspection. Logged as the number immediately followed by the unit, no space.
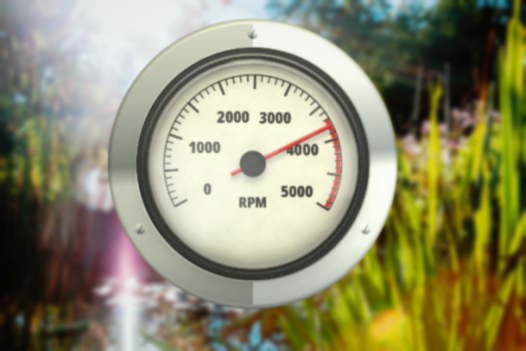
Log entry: 3800rpm
